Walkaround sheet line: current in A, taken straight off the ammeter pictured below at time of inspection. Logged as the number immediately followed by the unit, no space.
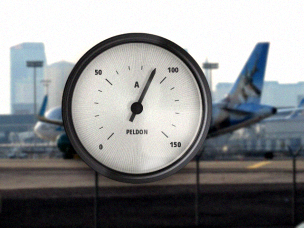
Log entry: 90A
